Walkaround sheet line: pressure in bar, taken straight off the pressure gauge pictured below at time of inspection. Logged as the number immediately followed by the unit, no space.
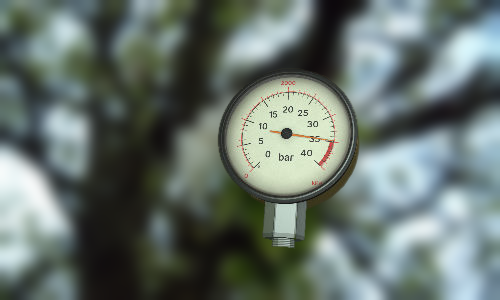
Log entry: 35bar
